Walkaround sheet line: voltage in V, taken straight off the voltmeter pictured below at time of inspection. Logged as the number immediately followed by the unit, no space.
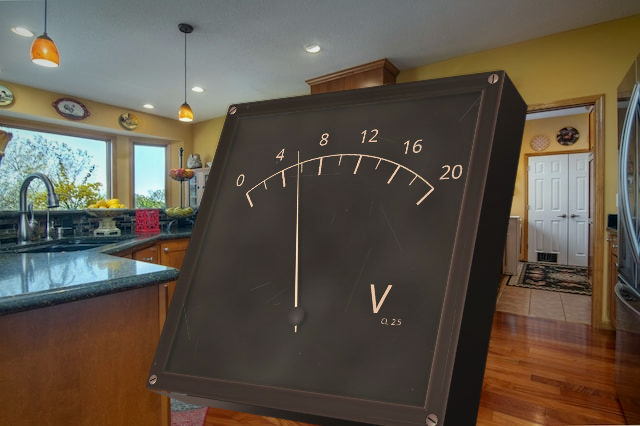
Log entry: 6V
